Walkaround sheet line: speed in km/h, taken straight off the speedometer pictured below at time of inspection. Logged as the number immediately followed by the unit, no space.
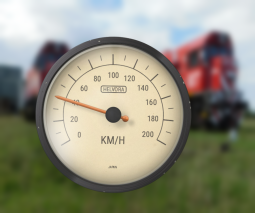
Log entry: 40km/h
